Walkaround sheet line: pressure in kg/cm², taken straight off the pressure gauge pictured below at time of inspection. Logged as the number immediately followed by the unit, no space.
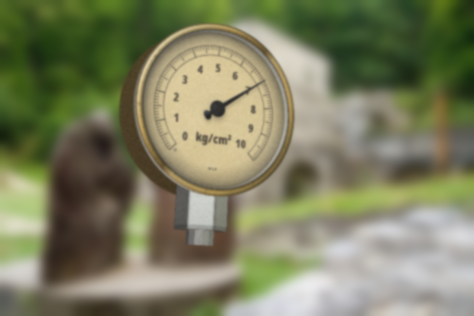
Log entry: 7kg/cm²
